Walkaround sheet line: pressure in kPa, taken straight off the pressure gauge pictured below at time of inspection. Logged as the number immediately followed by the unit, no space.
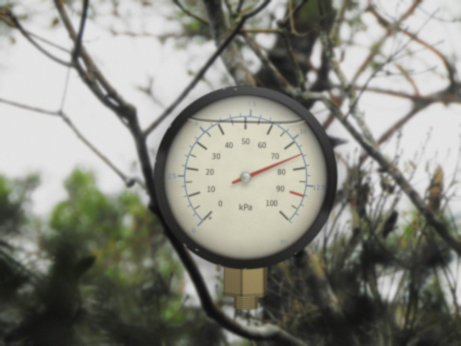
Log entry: 75kPa
